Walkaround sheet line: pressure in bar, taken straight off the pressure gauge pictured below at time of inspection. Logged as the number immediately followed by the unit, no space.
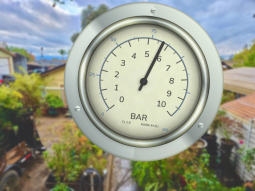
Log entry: 5.75bar
